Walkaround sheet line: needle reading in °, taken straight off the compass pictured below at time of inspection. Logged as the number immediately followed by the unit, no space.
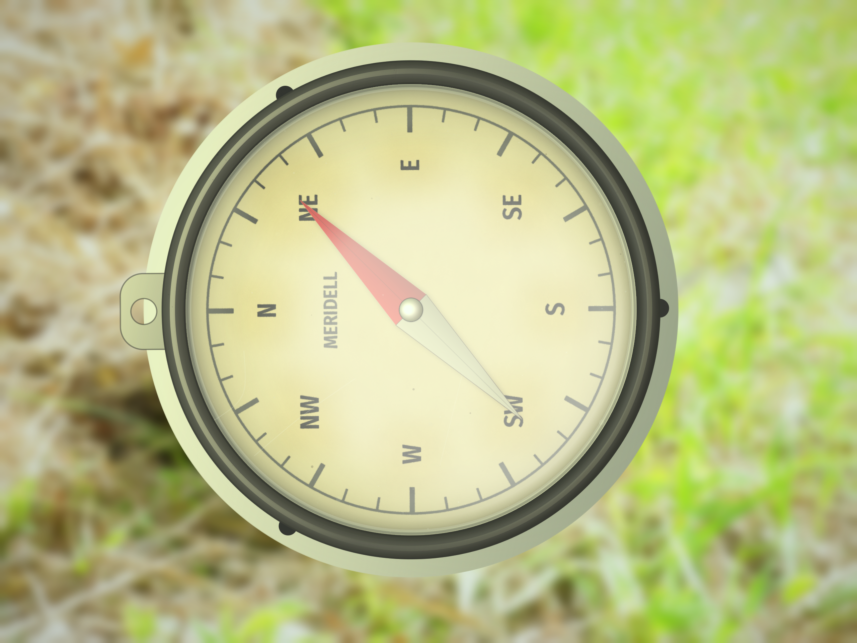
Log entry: 45°
